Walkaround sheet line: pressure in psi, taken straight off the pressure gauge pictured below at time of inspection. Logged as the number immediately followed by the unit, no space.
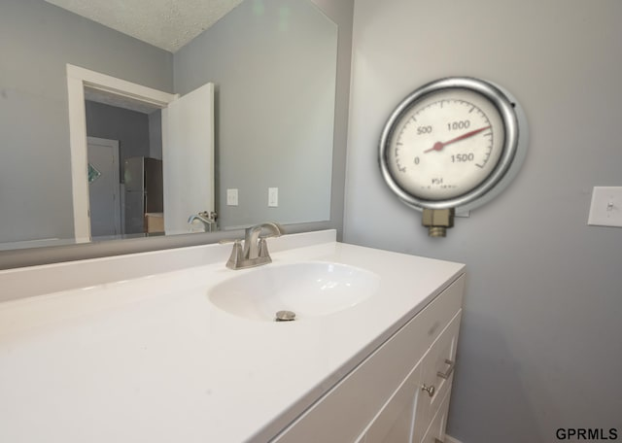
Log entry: 1200psi
